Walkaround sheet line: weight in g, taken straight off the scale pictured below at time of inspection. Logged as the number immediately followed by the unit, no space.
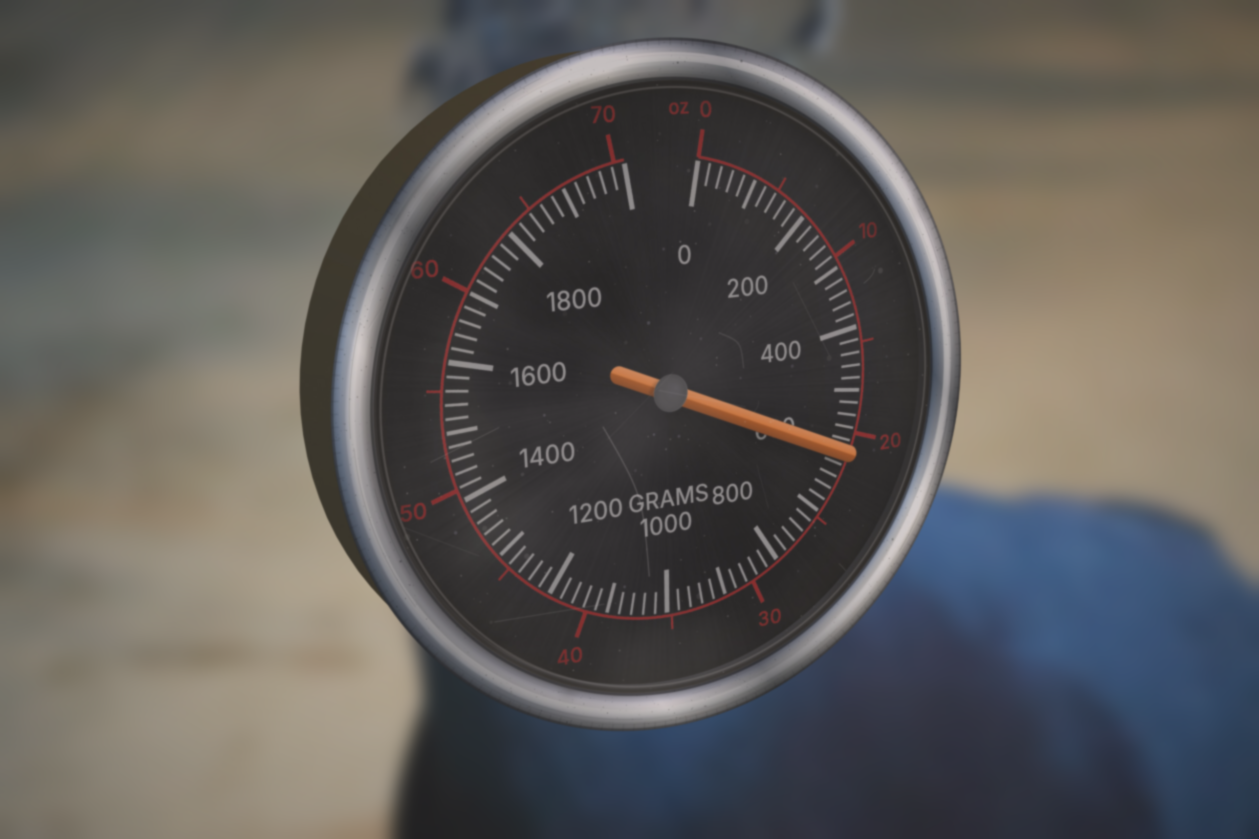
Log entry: 600g
